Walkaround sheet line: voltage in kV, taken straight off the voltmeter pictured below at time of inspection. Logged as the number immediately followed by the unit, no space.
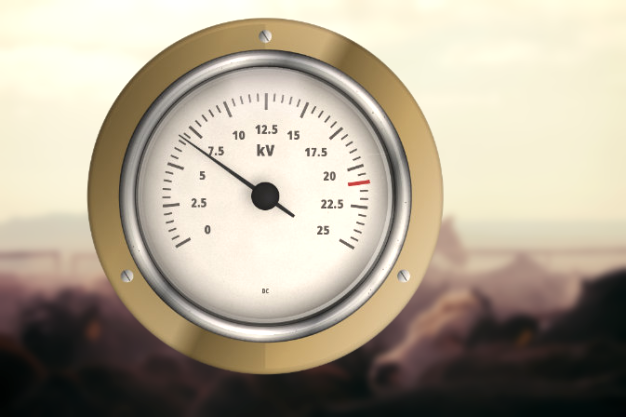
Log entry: 6.75kV
